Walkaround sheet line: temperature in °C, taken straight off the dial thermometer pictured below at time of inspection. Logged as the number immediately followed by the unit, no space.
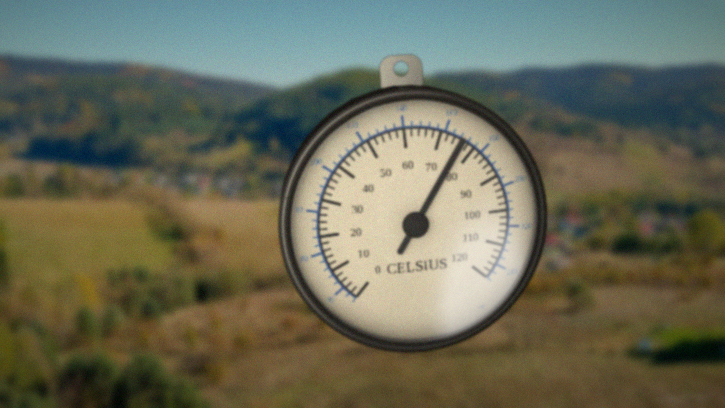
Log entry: 76°C
